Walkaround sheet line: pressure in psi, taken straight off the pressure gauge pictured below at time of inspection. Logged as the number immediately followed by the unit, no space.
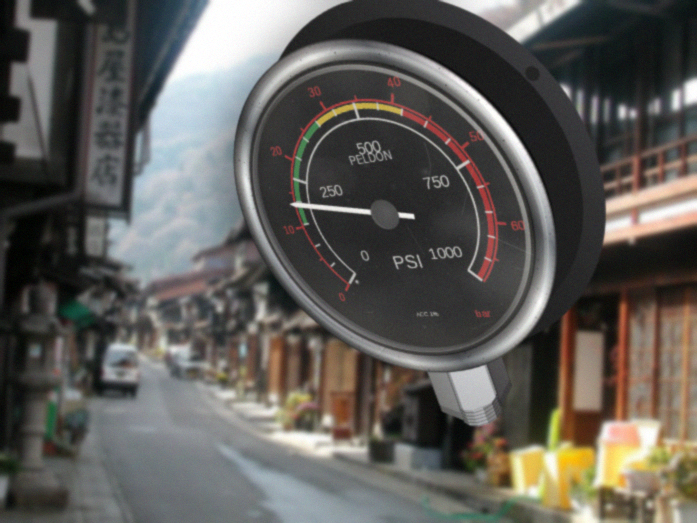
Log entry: 200psi
